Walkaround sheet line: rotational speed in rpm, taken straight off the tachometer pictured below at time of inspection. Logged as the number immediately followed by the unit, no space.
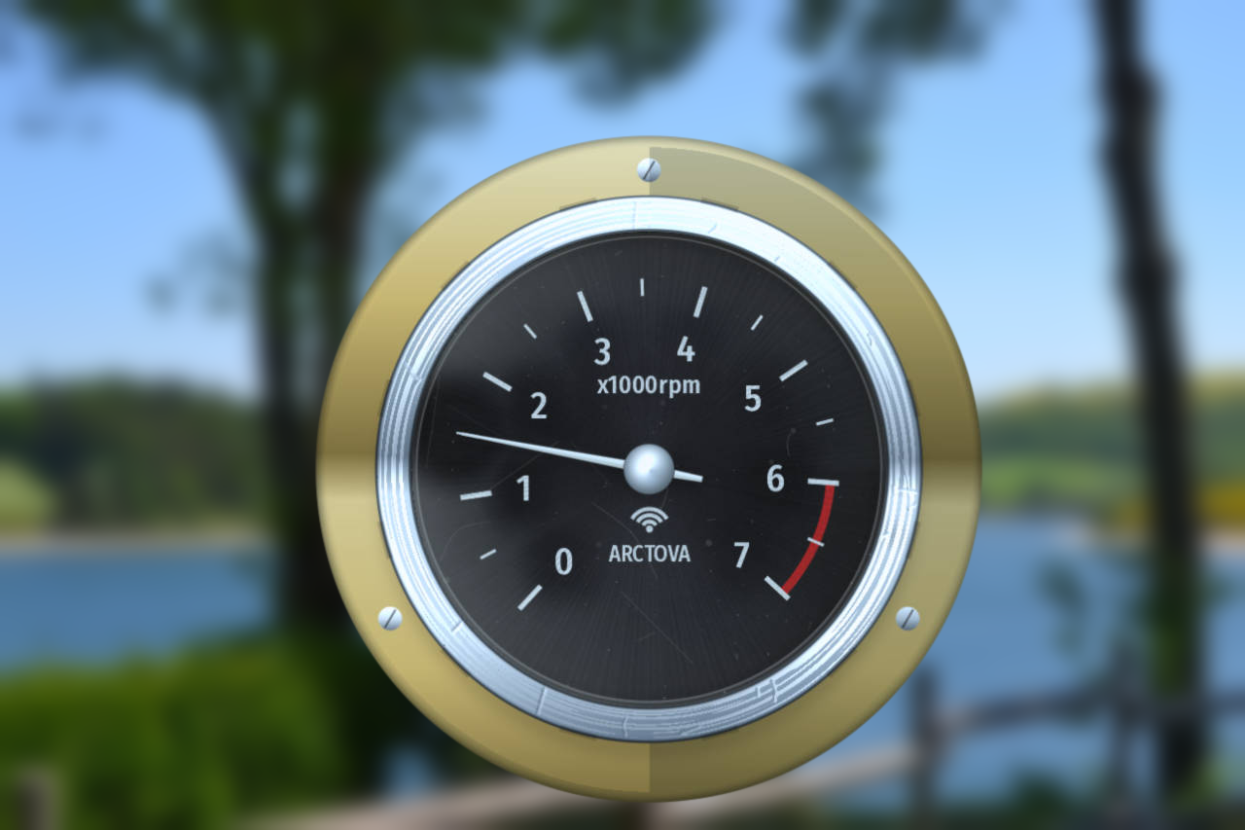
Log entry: 1500rpm
